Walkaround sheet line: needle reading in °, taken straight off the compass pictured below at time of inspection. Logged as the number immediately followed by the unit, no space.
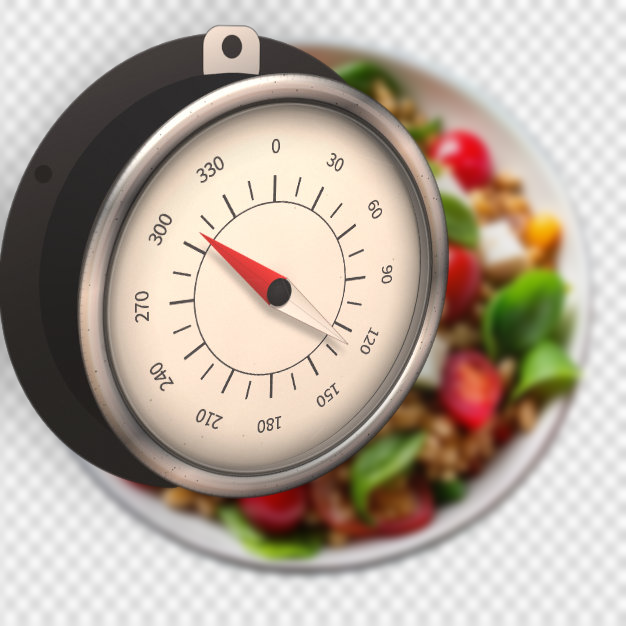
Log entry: 307.5°
